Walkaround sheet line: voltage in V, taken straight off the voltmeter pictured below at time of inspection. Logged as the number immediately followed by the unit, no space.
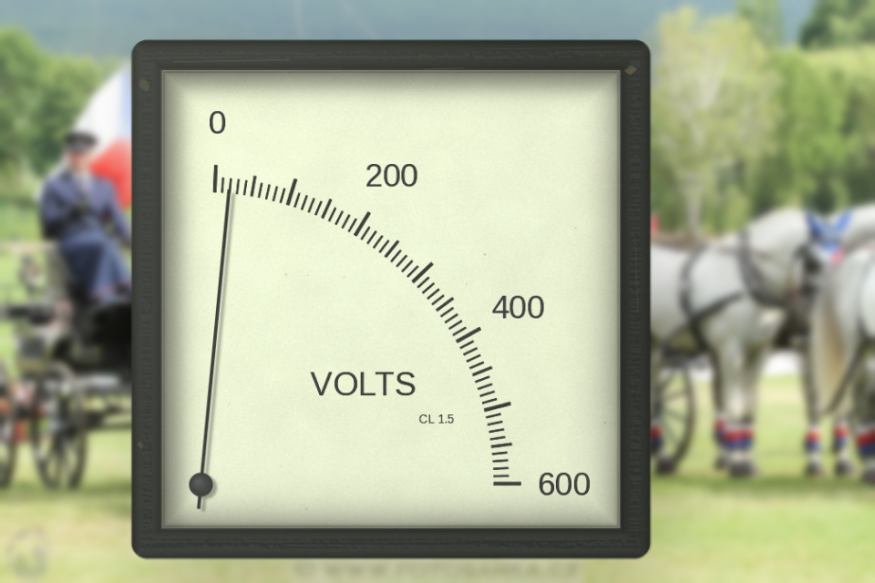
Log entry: 20V
